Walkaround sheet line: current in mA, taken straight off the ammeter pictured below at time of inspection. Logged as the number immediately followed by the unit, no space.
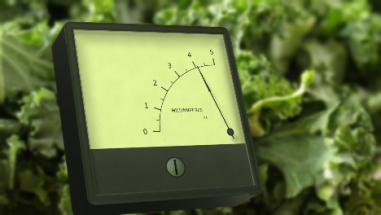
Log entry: 4mA
